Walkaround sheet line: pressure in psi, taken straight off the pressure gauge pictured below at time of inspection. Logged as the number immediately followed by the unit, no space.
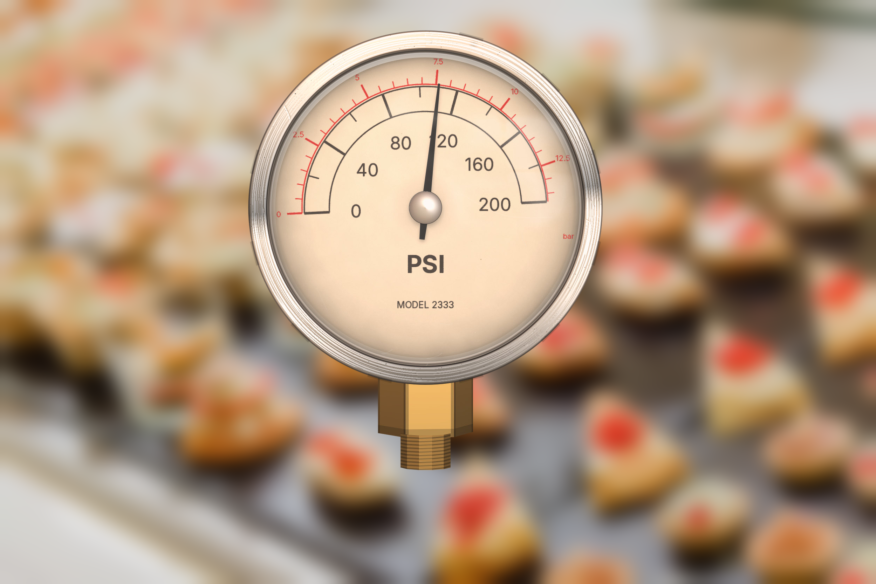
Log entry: 110psi
